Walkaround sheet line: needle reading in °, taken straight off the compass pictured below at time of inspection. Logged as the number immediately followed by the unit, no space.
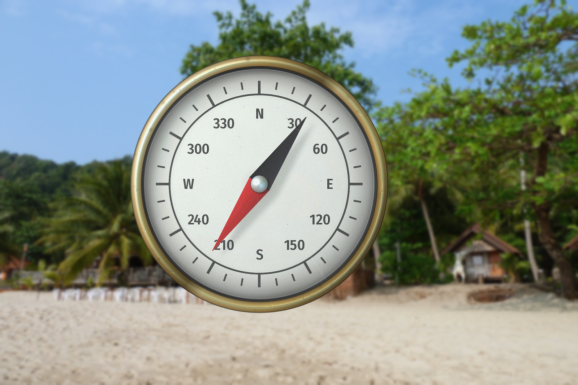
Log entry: 215°
